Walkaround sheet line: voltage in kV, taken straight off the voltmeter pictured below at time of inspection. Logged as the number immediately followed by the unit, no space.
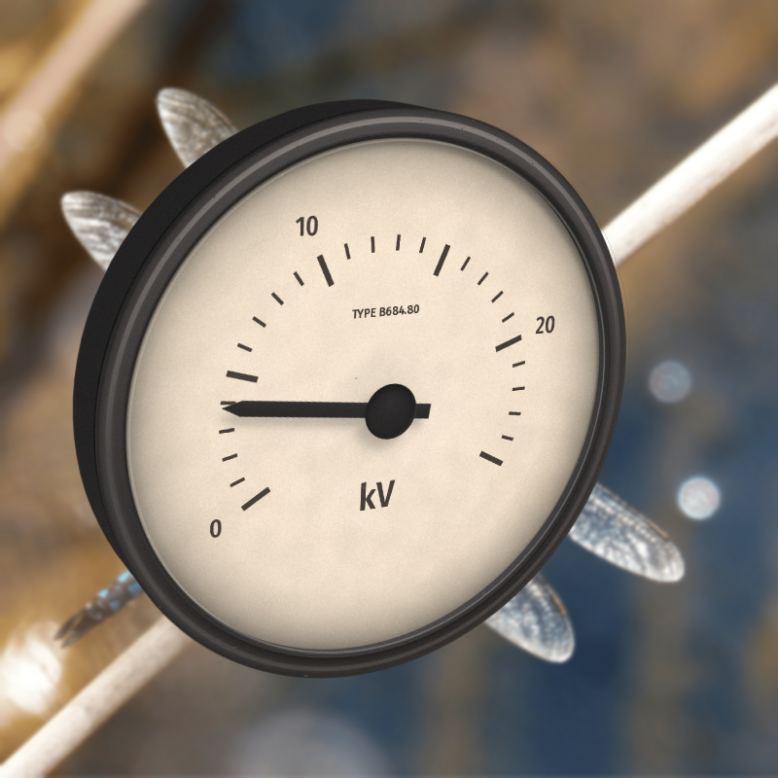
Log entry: 4kV
